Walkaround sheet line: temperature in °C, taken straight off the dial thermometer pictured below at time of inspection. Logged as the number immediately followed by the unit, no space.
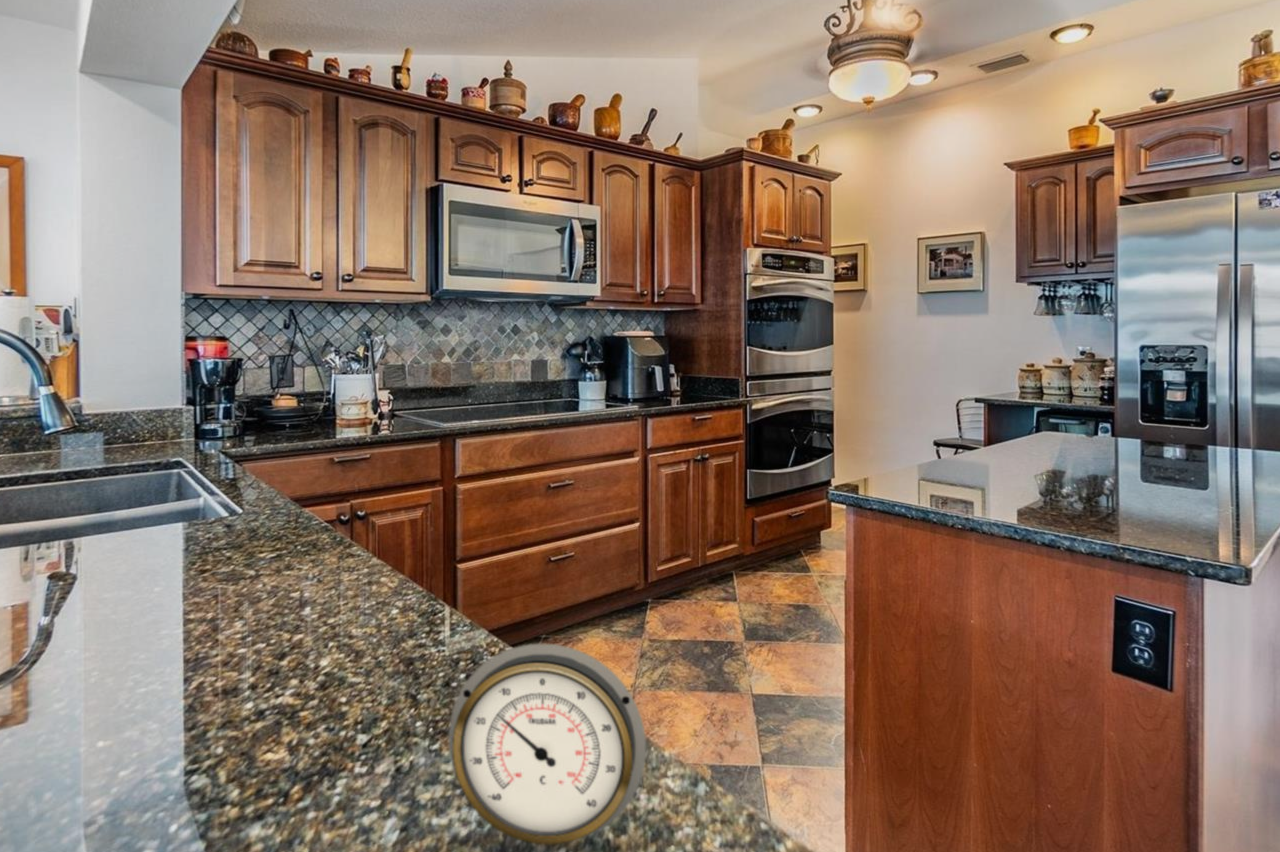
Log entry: -15°C
